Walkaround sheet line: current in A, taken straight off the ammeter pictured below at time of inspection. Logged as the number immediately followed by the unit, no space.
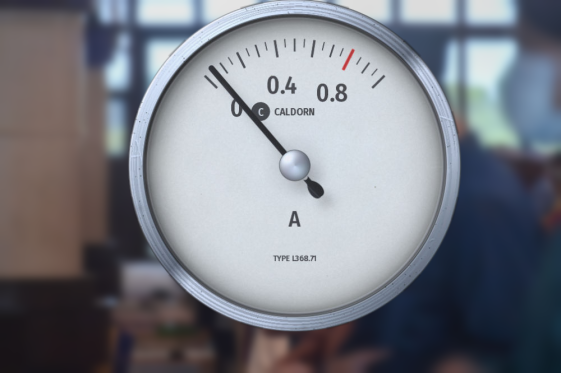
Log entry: 0.05A
